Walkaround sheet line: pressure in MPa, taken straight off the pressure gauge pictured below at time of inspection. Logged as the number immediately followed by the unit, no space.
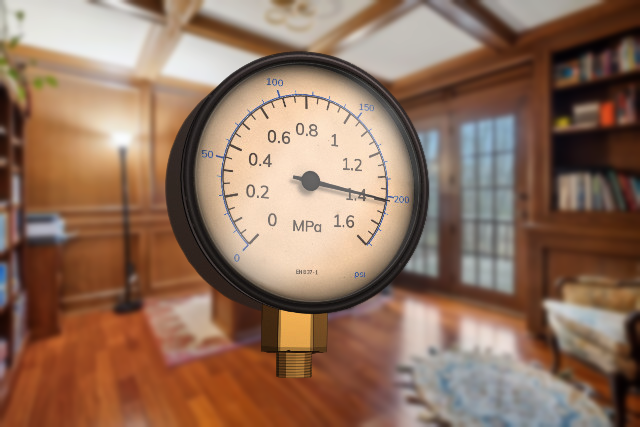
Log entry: 1.4MPa
